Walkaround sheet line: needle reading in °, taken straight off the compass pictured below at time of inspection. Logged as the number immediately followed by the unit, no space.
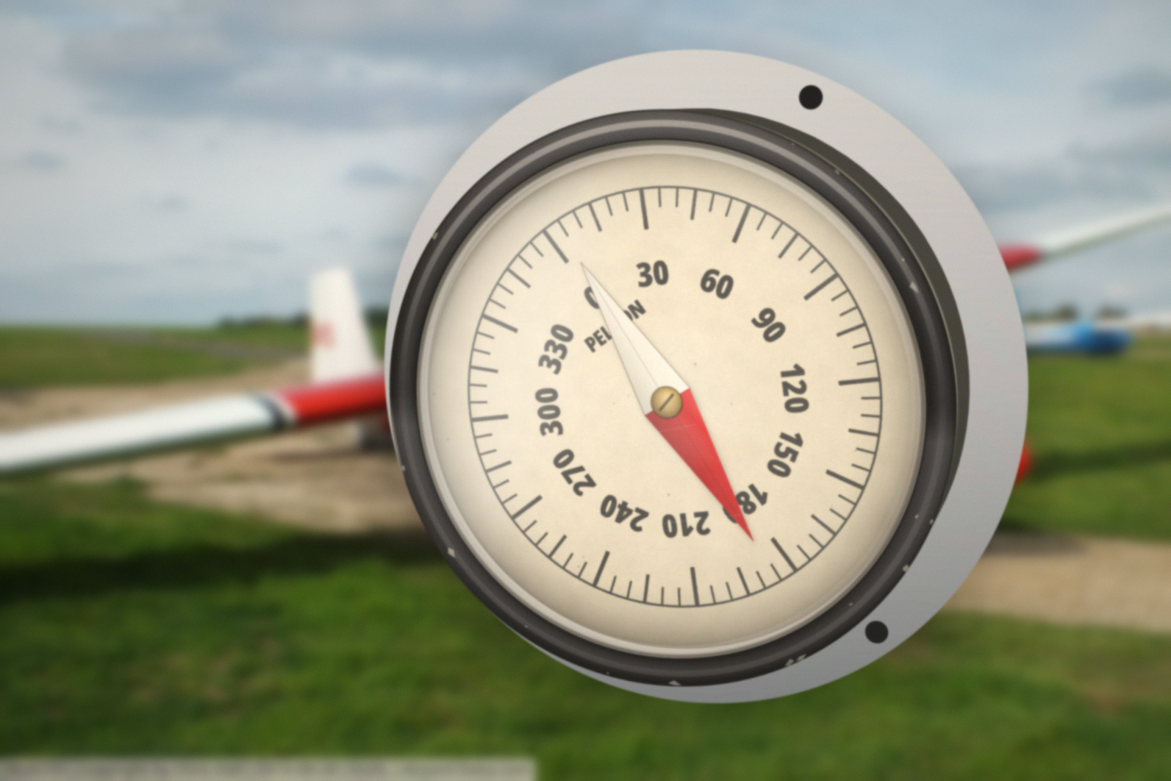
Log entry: 185°
